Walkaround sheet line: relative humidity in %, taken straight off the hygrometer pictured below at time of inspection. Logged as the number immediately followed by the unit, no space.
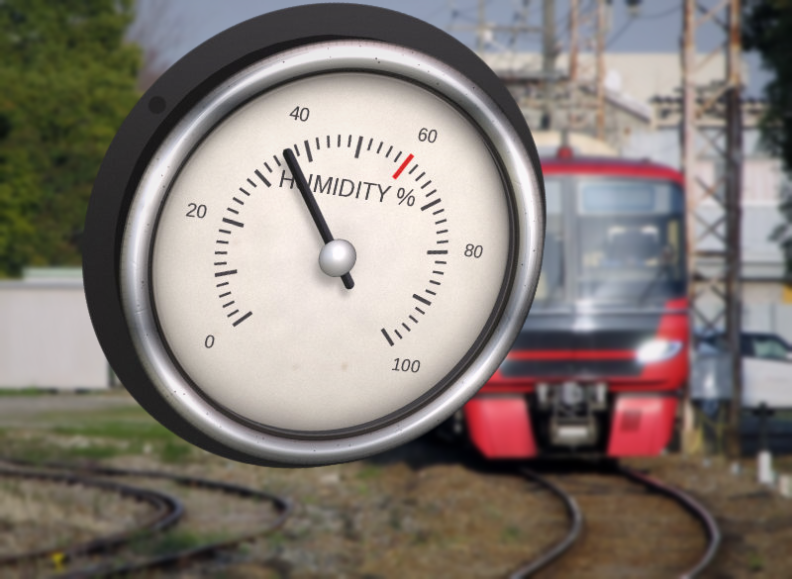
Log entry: 36%
